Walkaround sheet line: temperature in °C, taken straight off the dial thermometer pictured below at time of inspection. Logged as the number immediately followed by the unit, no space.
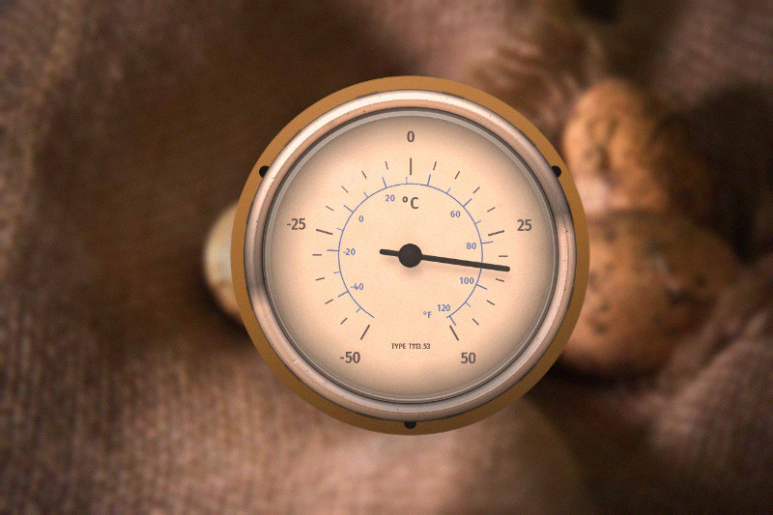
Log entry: 32.5°C
